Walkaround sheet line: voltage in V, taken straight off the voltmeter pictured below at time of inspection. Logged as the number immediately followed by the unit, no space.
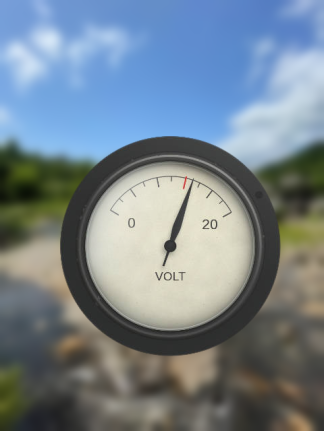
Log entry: 13V
